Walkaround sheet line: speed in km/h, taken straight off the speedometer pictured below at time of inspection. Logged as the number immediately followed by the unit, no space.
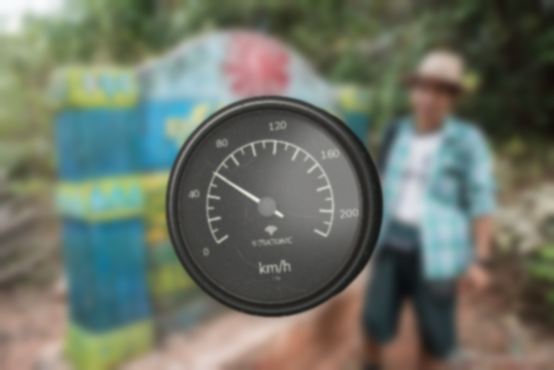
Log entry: 60km/h
